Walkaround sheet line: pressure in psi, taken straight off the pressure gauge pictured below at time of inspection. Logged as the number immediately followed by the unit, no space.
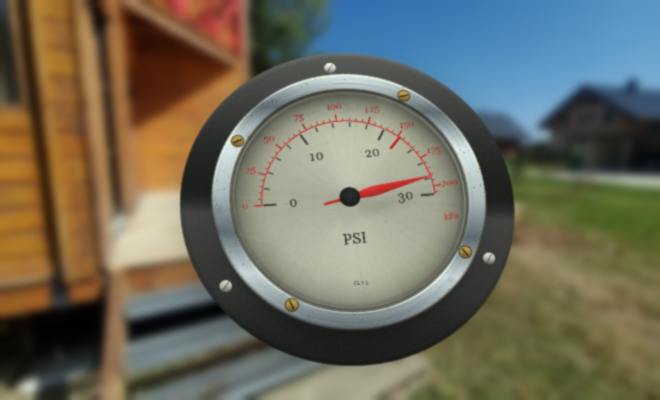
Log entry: 28psi
